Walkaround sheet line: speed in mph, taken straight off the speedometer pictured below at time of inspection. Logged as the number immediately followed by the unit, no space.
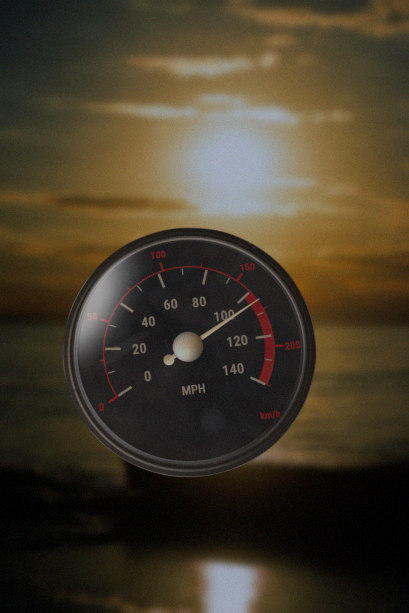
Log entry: 105mph
